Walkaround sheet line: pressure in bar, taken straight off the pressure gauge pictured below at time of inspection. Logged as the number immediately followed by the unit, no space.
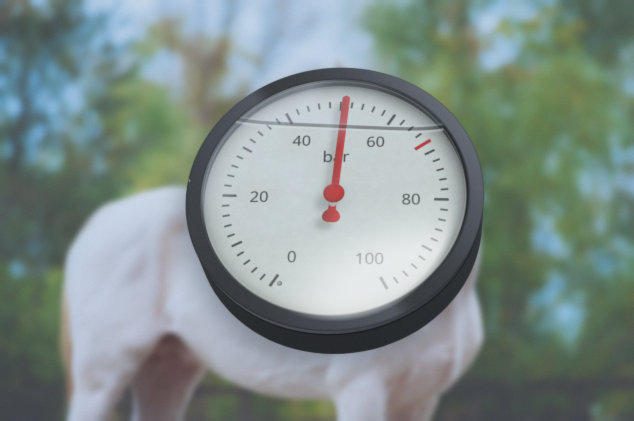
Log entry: 51bar
